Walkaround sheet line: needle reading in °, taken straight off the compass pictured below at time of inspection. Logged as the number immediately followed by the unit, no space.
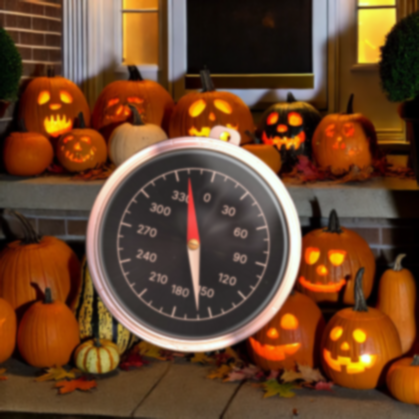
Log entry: 340°
